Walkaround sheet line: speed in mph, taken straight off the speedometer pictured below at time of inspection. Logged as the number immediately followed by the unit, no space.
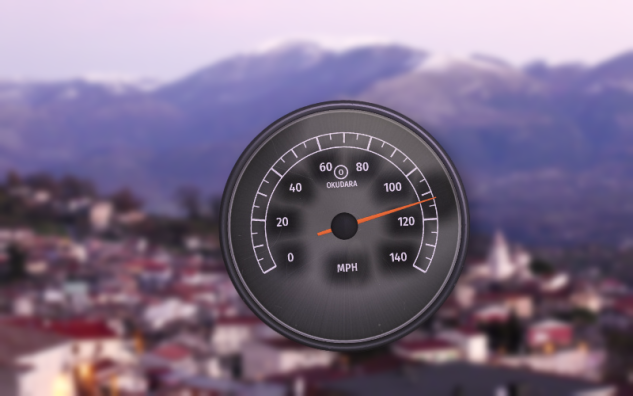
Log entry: 112.5mph
